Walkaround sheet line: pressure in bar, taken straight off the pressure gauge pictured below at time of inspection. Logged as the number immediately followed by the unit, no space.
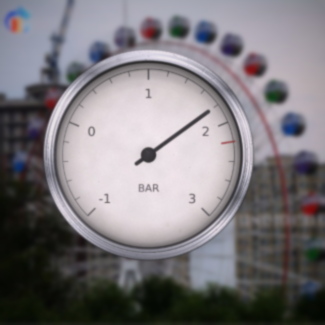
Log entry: 1.8bar
